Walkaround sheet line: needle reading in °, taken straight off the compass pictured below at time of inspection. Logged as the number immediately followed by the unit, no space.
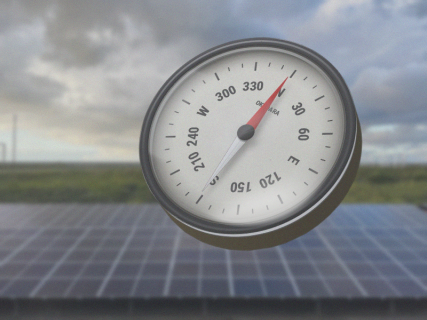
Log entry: 0°
